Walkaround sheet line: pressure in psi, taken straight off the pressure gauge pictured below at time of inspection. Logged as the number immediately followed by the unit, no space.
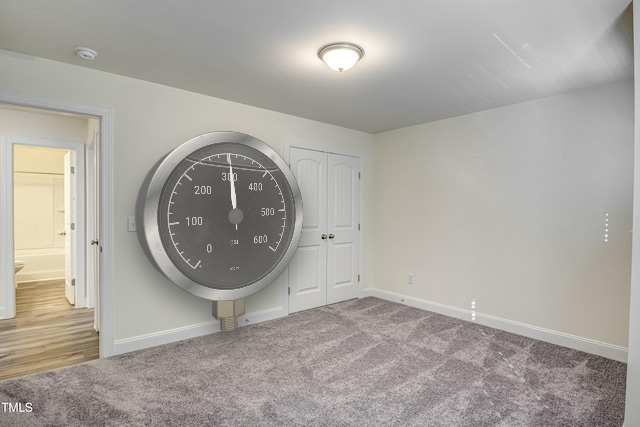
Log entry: 300psi
